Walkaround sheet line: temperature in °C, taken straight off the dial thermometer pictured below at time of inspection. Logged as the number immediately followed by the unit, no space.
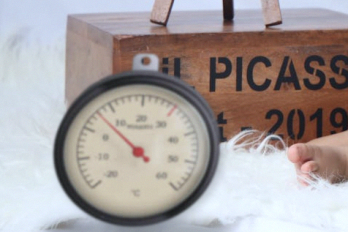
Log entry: 6°C
